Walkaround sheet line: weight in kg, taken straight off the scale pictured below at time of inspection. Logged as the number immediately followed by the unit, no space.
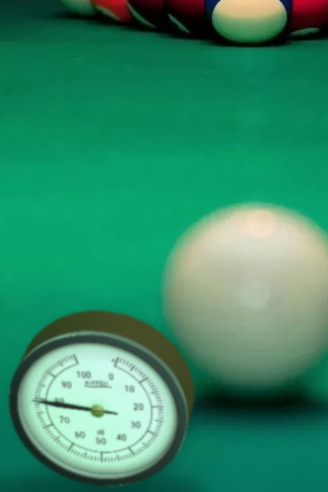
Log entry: 80kg
